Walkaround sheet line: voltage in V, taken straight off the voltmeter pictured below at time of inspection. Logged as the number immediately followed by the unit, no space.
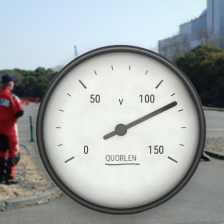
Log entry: 115V
